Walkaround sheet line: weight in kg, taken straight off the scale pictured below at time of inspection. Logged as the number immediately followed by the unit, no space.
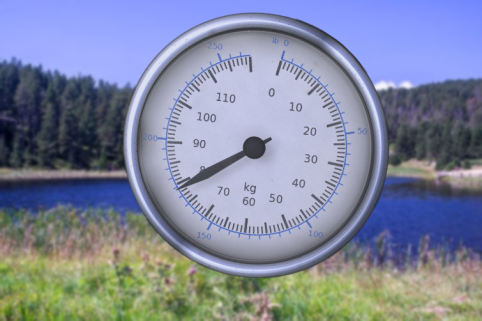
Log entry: 79kg
